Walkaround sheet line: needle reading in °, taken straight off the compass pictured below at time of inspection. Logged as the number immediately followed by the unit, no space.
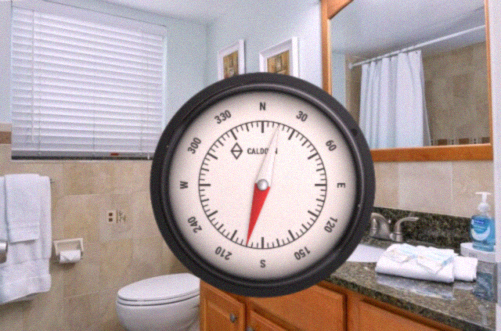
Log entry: 195°
